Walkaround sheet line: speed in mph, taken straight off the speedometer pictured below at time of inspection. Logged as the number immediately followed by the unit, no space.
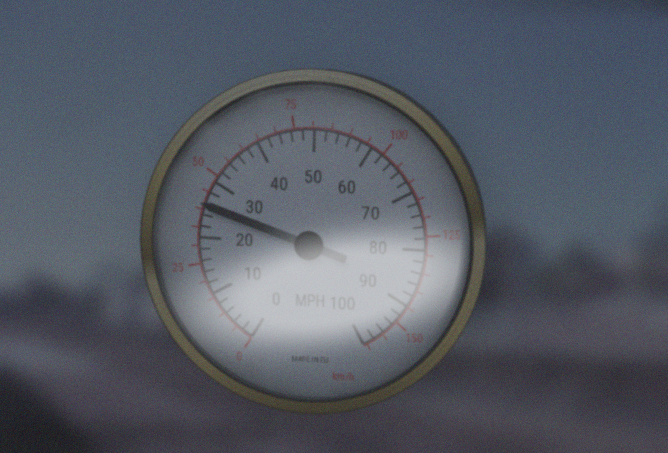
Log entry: 26mph
